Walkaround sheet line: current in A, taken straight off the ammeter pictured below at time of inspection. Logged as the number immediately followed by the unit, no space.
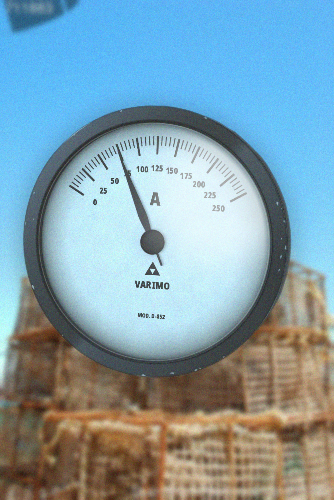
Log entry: 75A
